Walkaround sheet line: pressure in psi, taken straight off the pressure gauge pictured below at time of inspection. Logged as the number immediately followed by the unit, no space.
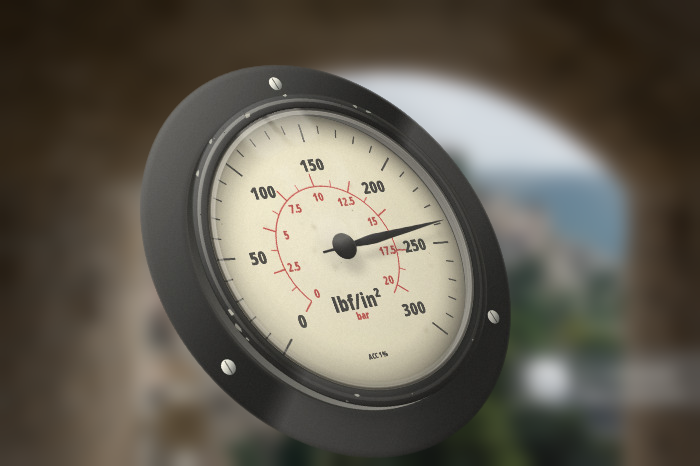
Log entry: 240psi
